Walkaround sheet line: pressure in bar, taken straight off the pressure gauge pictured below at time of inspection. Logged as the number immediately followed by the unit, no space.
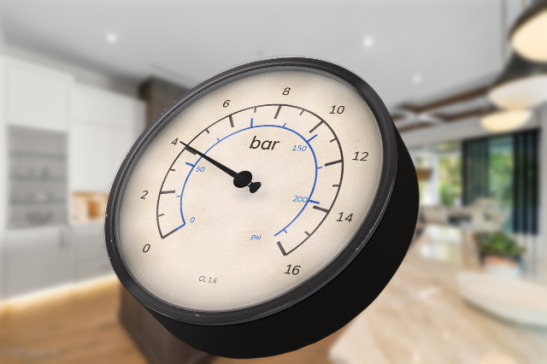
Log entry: 4bar
